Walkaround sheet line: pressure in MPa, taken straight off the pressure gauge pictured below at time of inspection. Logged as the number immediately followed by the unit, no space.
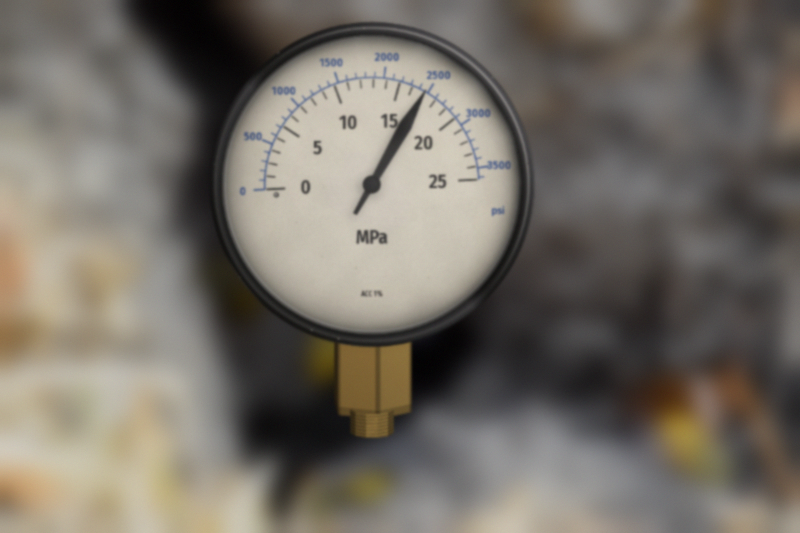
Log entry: 17MPa
